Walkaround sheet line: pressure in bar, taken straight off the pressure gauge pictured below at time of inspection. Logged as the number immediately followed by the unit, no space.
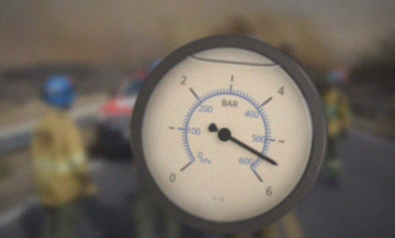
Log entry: 5.5bar
